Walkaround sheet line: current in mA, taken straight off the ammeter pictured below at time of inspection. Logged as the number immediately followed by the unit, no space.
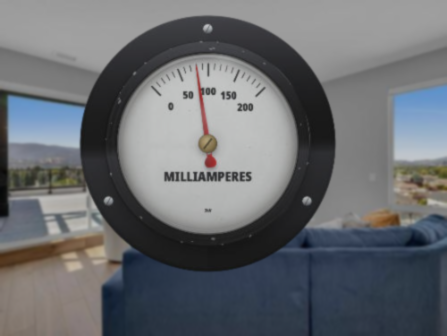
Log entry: 80mA
